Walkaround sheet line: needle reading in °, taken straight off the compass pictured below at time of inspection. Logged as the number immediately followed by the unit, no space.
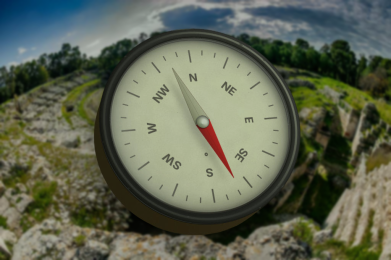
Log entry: 160°
